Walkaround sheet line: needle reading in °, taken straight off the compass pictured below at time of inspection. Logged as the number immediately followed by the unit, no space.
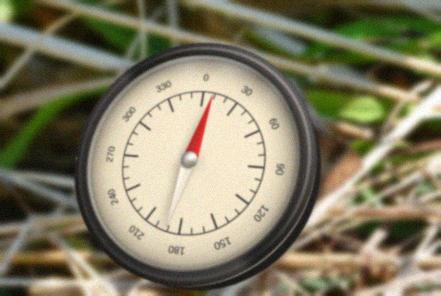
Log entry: 10°
